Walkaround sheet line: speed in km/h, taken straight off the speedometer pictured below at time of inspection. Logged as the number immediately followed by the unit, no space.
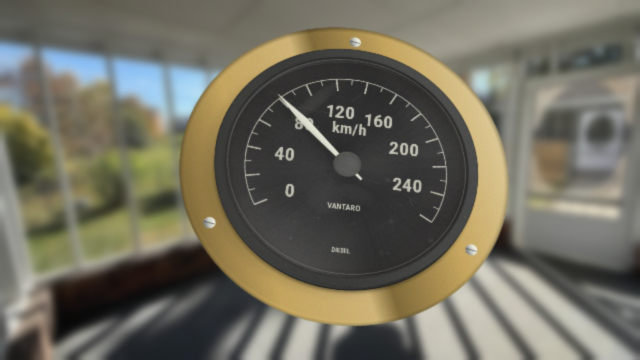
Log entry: 80km/h
